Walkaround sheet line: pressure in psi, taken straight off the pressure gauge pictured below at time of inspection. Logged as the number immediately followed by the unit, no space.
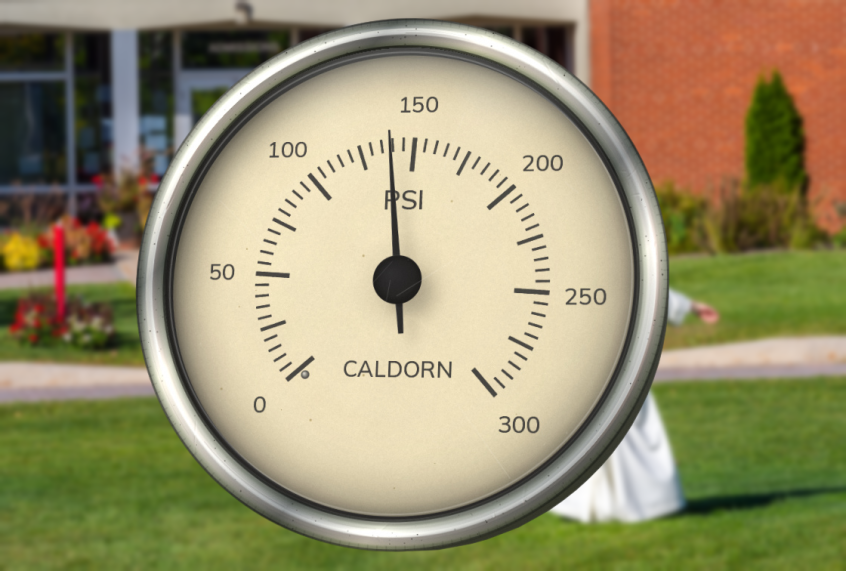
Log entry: 140psi
